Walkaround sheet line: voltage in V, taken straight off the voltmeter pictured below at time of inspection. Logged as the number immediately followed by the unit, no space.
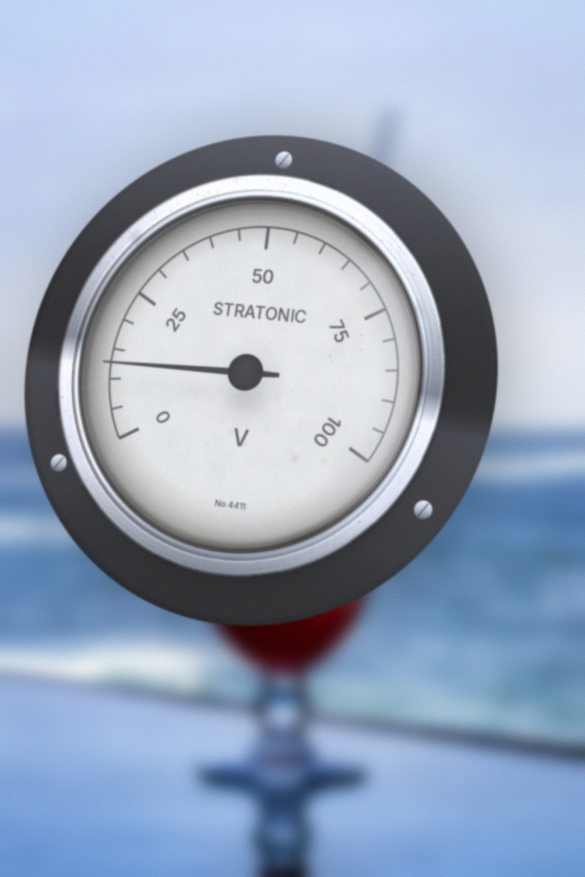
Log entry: 12.5V
